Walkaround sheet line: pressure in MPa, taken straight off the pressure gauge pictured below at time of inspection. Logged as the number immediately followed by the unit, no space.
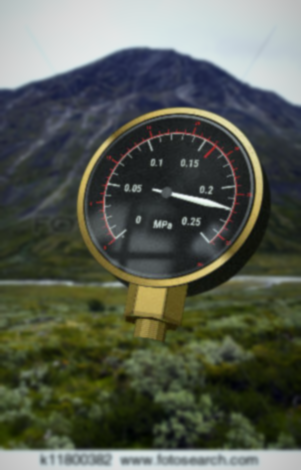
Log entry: 0.22MPa
